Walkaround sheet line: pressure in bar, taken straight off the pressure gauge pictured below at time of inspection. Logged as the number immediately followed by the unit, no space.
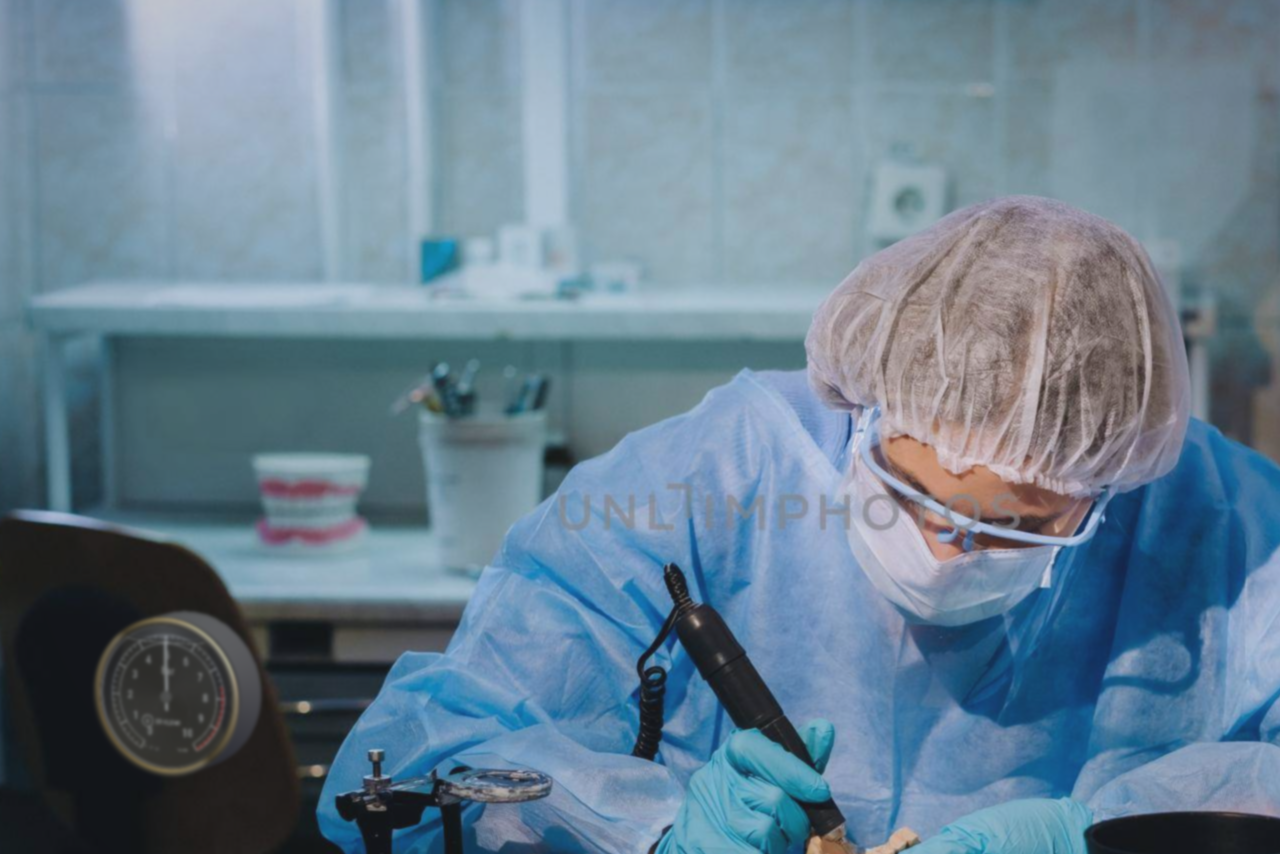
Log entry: 5bar
